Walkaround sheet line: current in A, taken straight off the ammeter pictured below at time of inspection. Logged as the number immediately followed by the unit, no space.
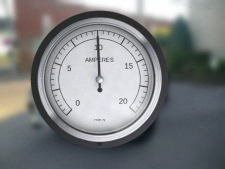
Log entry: 10A
